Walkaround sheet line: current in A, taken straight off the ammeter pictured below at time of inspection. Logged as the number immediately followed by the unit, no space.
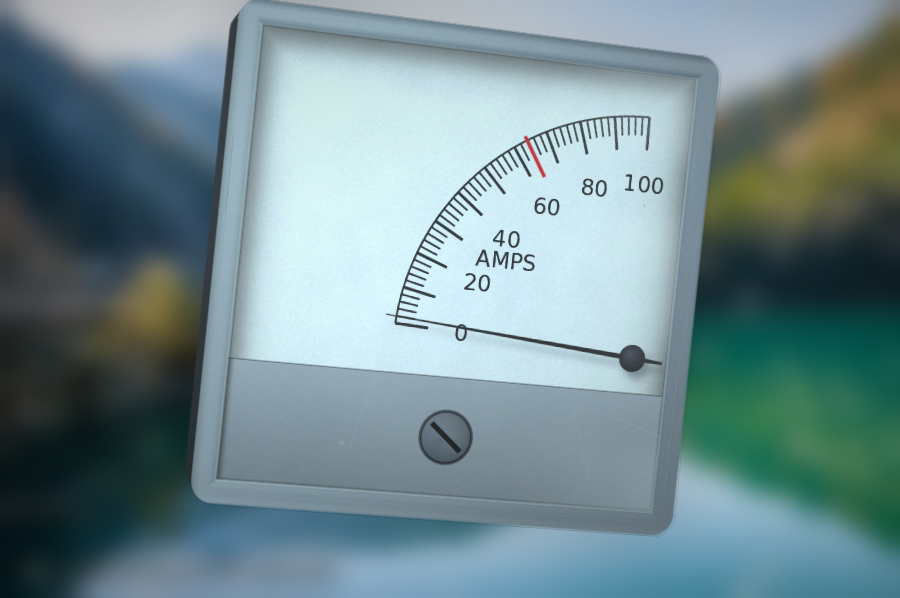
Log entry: 2A
